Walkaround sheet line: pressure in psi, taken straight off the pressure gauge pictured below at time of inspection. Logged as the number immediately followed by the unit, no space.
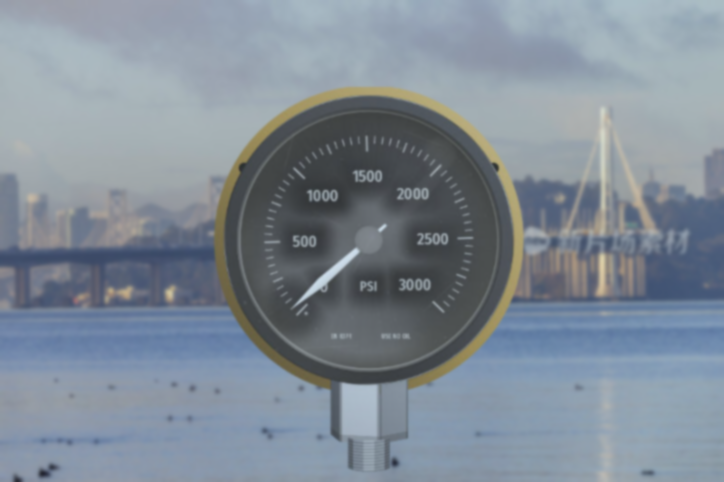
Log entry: 50psi
